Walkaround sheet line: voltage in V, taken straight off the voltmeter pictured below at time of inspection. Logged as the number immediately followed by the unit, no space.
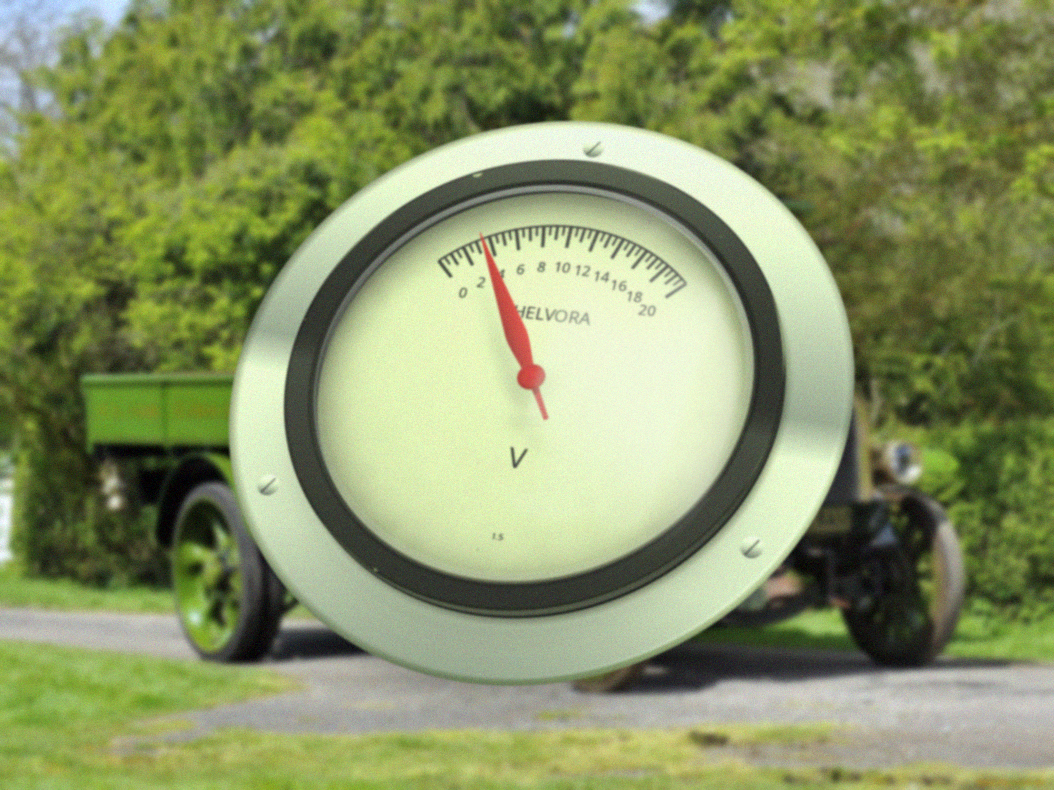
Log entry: 3.5V
